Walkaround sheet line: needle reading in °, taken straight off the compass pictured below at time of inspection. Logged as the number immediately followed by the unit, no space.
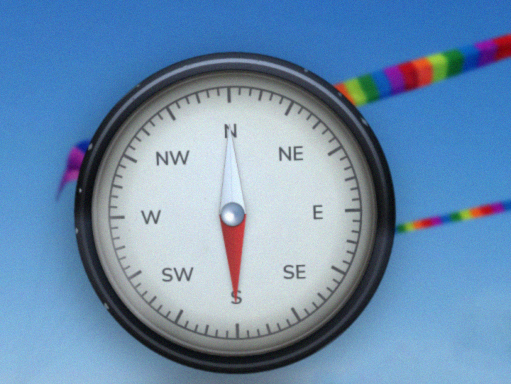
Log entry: 180°
